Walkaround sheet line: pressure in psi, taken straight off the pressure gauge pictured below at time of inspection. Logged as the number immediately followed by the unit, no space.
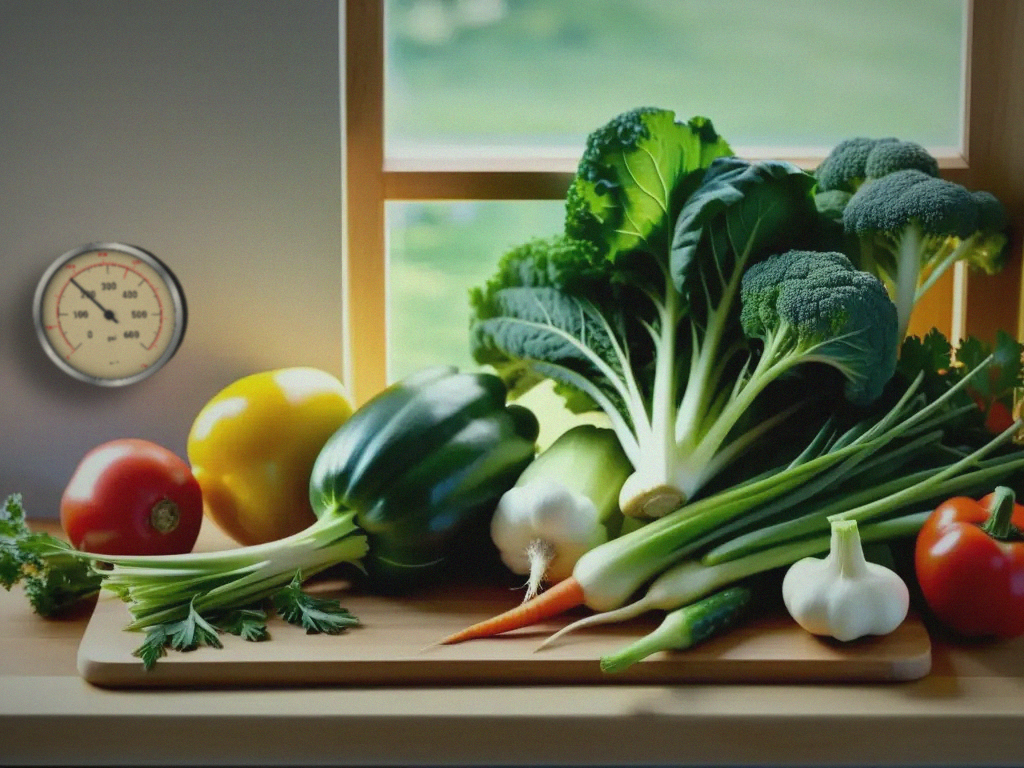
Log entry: 200psi
